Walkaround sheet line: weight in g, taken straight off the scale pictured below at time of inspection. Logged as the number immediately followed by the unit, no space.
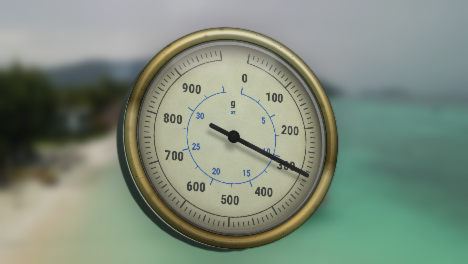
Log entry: 300g
